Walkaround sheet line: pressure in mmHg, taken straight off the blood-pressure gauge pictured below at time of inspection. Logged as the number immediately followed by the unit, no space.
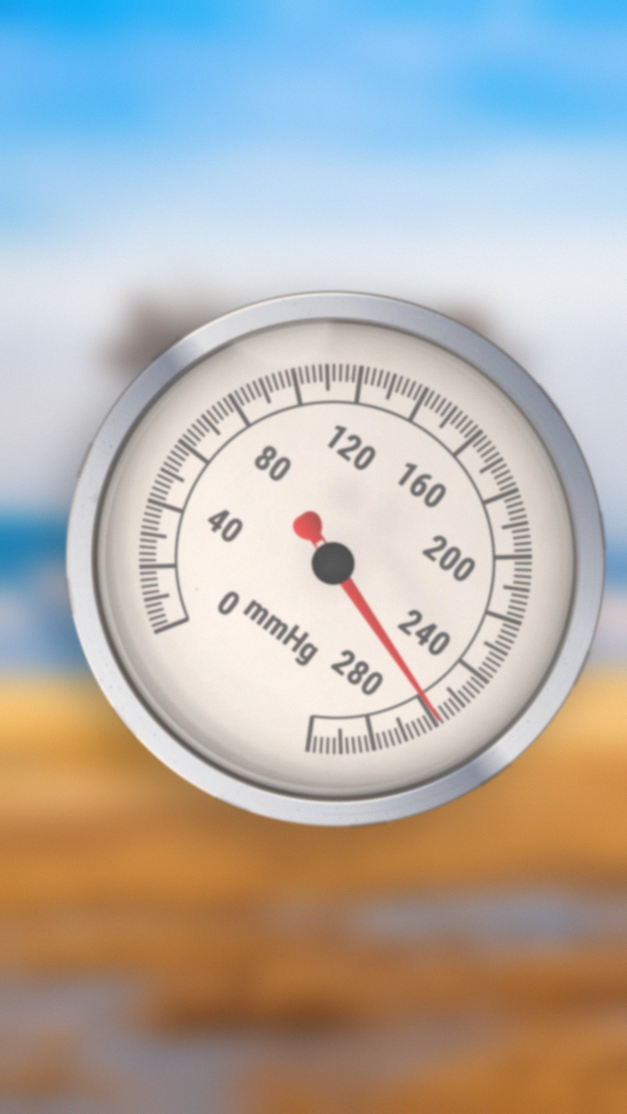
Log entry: 258mmHg
